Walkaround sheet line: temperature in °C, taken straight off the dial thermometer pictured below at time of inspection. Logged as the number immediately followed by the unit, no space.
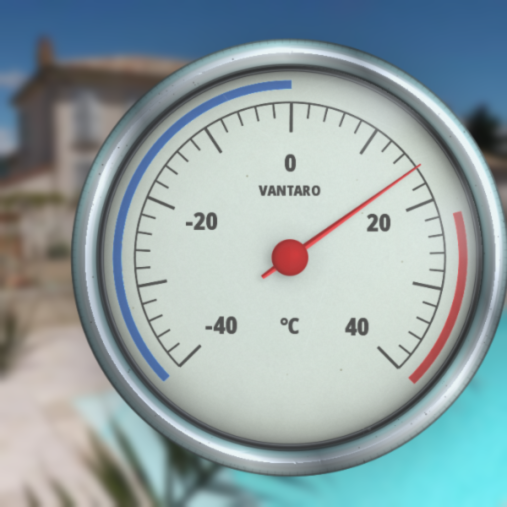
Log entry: 16°C
